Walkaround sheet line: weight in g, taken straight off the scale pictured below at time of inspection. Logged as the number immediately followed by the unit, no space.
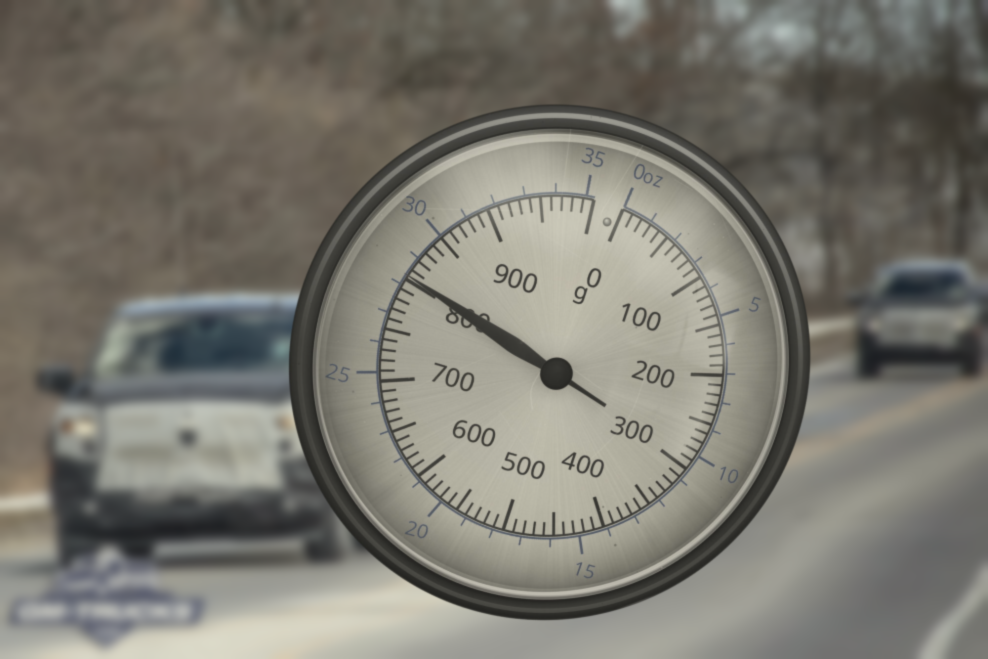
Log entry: 805g
